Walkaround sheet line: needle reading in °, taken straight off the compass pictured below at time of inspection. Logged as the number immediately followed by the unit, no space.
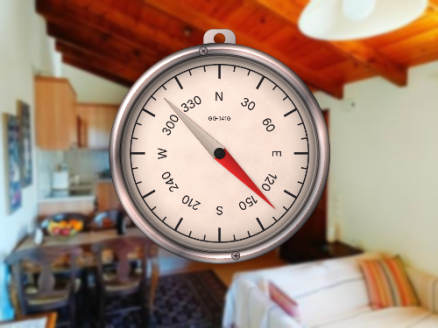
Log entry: 135°
